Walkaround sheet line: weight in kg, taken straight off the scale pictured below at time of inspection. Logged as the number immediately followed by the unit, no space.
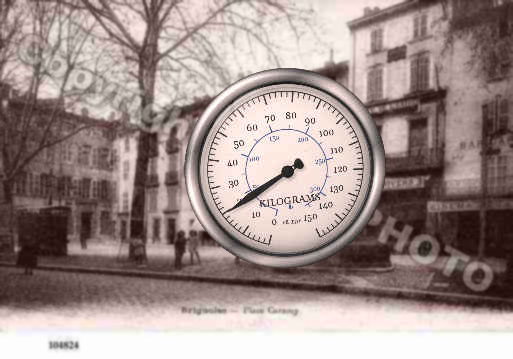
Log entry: 20kg
